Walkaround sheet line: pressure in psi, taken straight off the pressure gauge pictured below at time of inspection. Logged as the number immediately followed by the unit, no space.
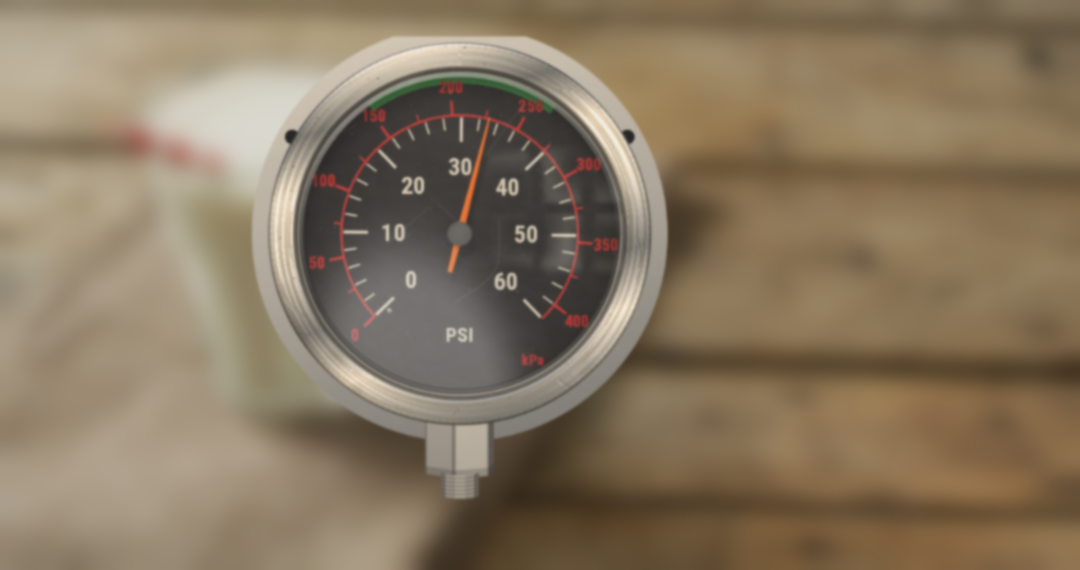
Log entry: 33psi
